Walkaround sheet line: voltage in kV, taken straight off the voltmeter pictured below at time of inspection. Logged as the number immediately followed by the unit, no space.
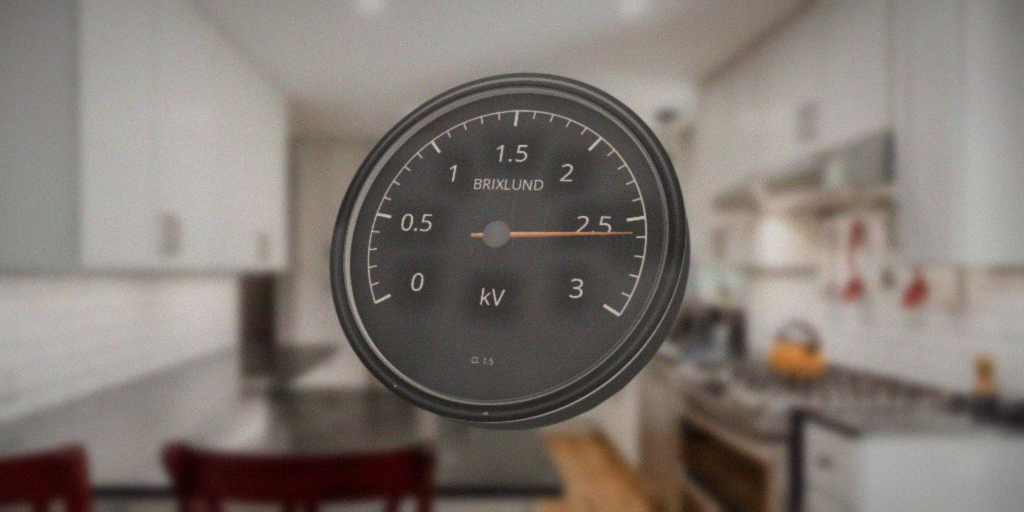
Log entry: 2.6kV
